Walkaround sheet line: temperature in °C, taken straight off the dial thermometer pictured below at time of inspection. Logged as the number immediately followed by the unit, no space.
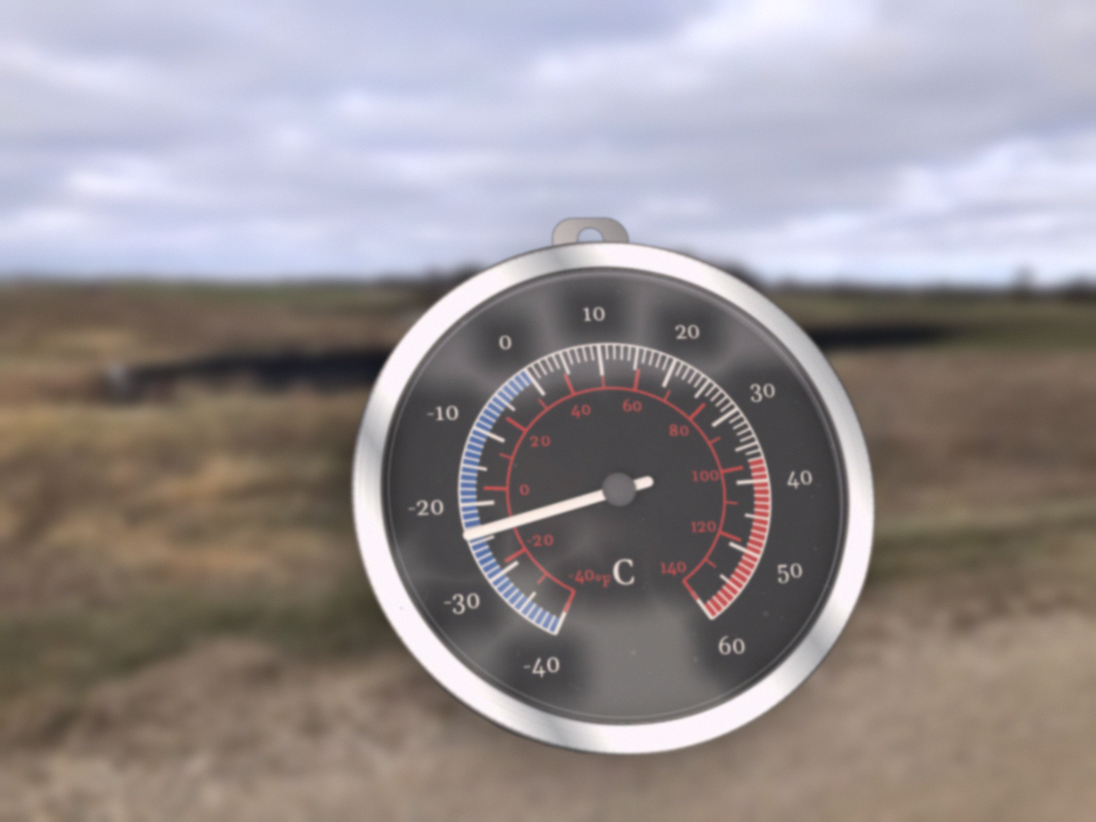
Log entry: -24°C
